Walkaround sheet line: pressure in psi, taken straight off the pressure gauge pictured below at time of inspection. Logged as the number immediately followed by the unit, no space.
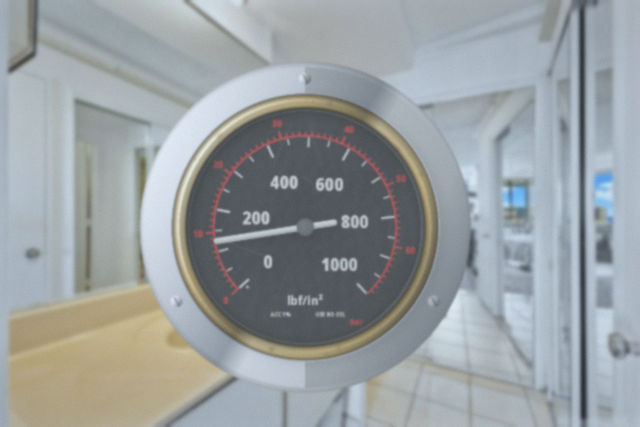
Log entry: 125psi
